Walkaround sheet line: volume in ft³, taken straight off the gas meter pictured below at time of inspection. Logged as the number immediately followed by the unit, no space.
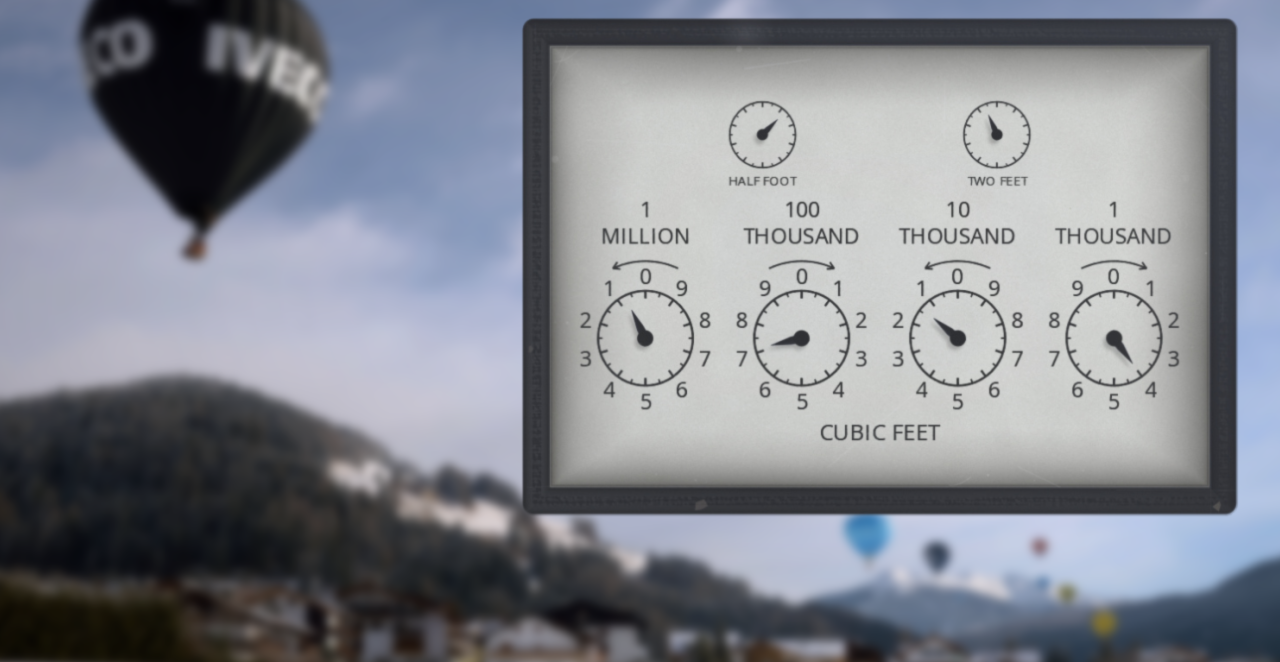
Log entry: 71400ft³
